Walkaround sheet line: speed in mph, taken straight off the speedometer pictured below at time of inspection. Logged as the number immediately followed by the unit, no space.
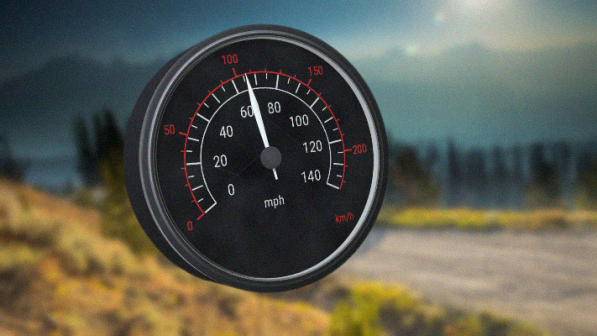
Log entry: 65mph
